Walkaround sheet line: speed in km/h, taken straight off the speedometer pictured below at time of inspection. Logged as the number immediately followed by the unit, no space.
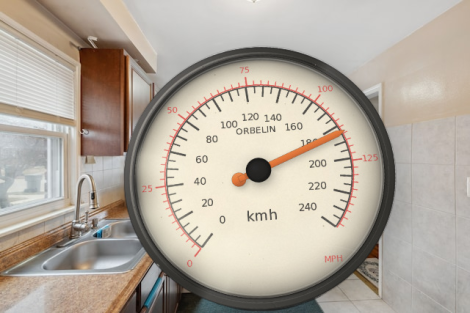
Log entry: 185km/h
